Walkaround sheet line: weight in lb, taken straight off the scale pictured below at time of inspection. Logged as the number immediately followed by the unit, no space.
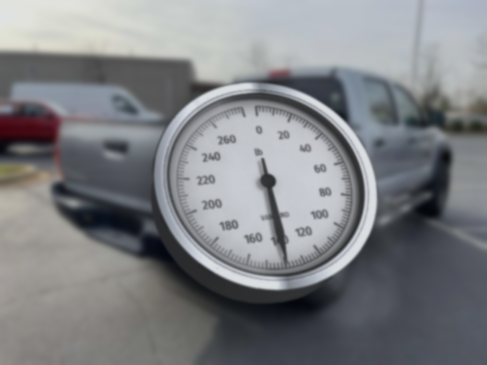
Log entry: 140lb
